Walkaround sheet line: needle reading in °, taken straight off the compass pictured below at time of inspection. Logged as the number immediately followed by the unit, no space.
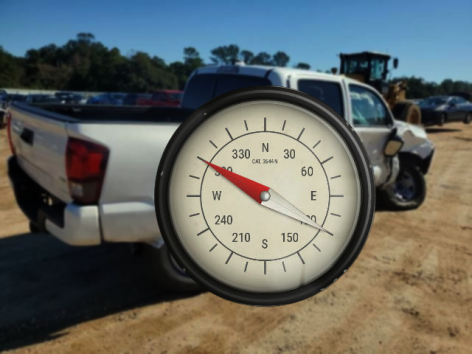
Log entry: 300°
